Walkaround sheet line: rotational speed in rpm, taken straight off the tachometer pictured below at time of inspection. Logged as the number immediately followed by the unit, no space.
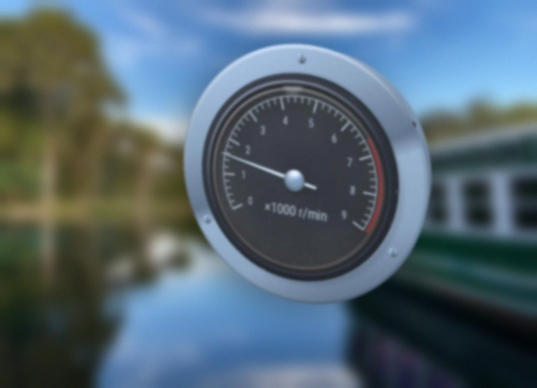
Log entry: 1600rpm
